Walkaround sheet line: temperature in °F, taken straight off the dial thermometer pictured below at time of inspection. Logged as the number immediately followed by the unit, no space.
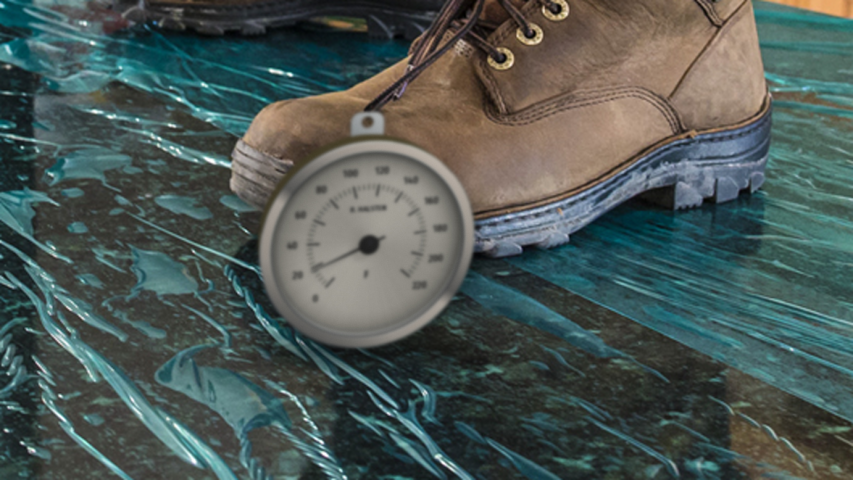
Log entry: 20°F
